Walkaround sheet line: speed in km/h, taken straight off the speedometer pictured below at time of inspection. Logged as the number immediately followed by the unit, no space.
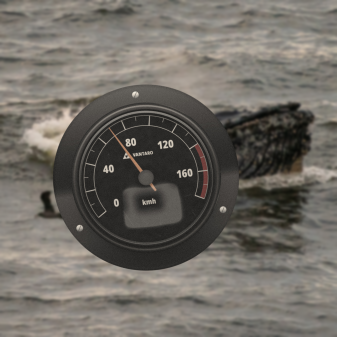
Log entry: 70km/h
